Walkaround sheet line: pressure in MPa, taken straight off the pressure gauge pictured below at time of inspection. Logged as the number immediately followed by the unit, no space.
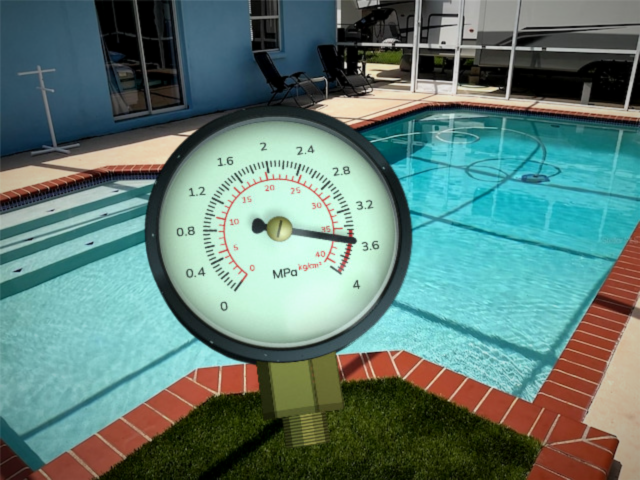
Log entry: 3.6MPa
